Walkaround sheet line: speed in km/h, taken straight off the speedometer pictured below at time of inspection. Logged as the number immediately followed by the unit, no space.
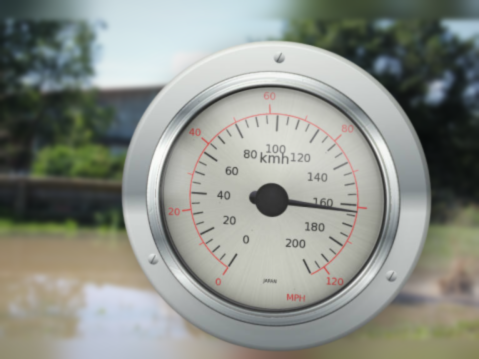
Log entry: 162.5km/h
